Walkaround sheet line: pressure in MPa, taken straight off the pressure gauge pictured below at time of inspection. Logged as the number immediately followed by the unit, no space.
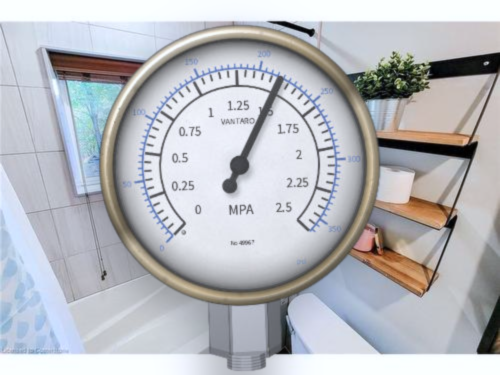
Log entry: 1.5MPa
